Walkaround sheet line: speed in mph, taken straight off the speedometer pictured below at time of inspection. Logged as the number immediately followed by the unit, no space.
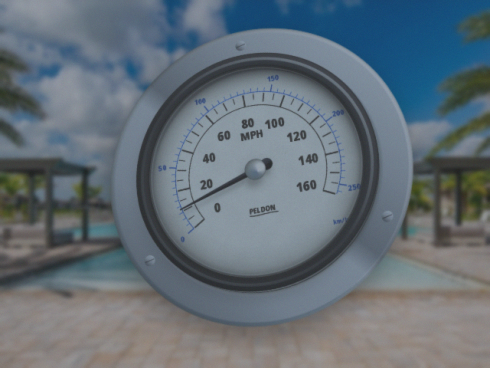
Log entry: 10mph
